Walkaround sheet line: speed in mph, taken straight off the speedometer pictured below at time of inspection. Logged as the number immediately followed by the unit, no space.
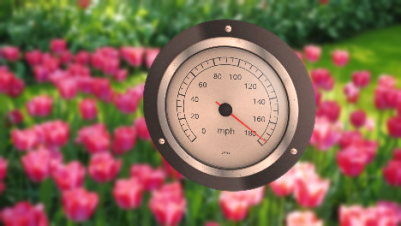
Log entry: 175mph
